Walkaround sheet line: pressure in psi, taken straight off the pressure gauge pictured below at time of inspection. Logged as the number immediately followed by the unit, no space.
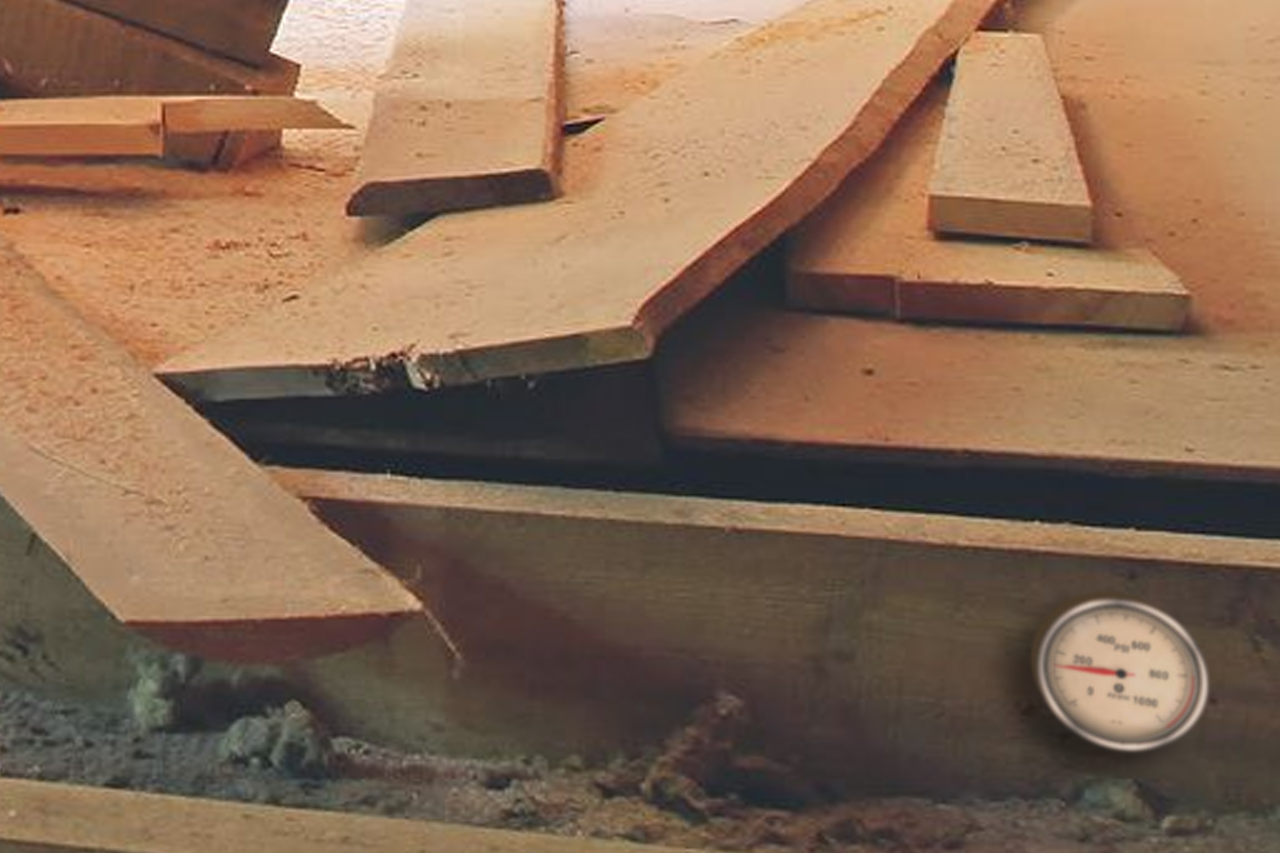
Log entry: 150psi
